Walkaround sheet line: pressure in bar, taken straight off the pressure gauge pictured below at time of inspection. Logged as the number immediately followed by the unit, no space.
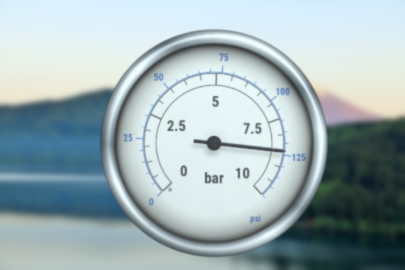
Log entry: 8.5bar
